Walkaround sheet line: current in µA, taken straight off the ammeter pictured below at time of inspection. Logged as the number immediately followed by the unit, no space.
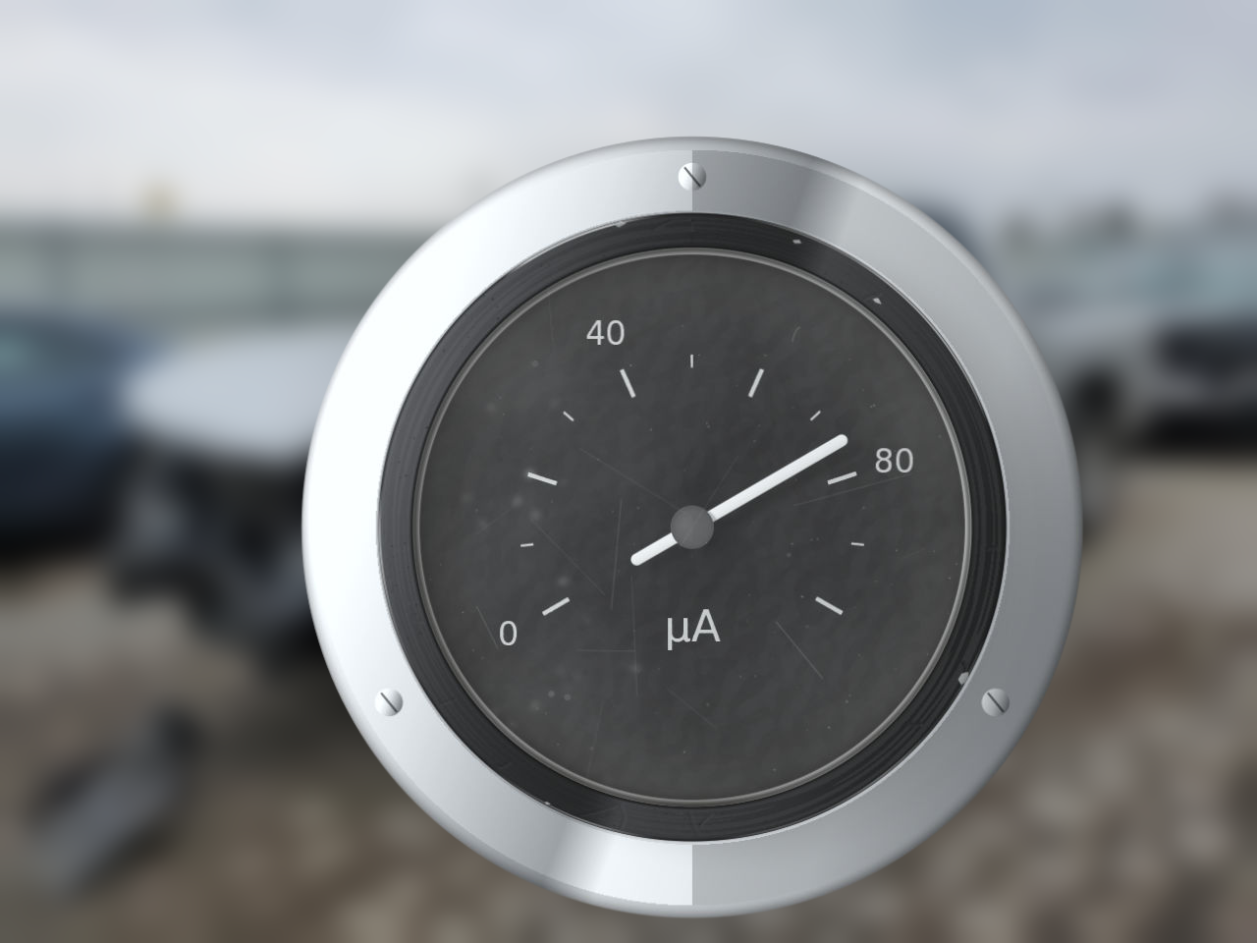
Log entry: 75µA
